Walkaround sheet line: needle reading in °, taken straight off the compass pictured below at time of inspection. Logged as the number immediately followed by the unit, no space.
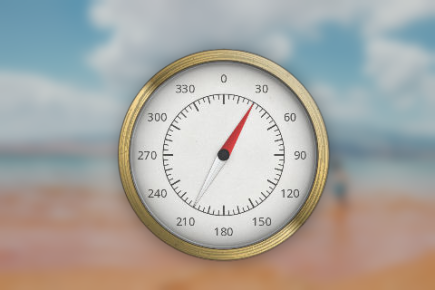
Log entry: 30°
